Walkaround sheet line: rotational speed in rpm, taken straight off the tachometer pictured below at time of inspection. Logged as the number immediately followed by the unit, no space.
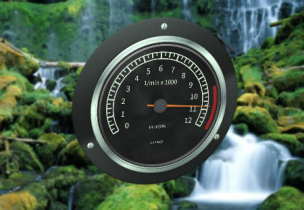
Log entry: 10750rpm
